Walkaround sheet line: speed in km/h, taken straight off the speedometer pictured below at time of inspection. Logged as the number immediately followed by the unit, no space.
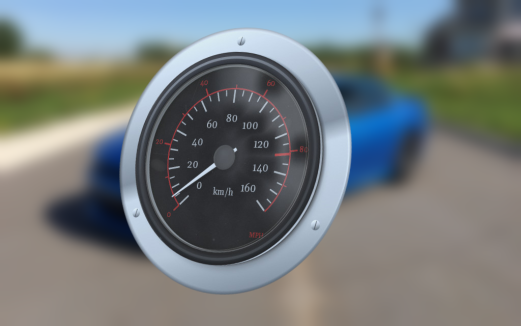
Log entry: 5km/h
